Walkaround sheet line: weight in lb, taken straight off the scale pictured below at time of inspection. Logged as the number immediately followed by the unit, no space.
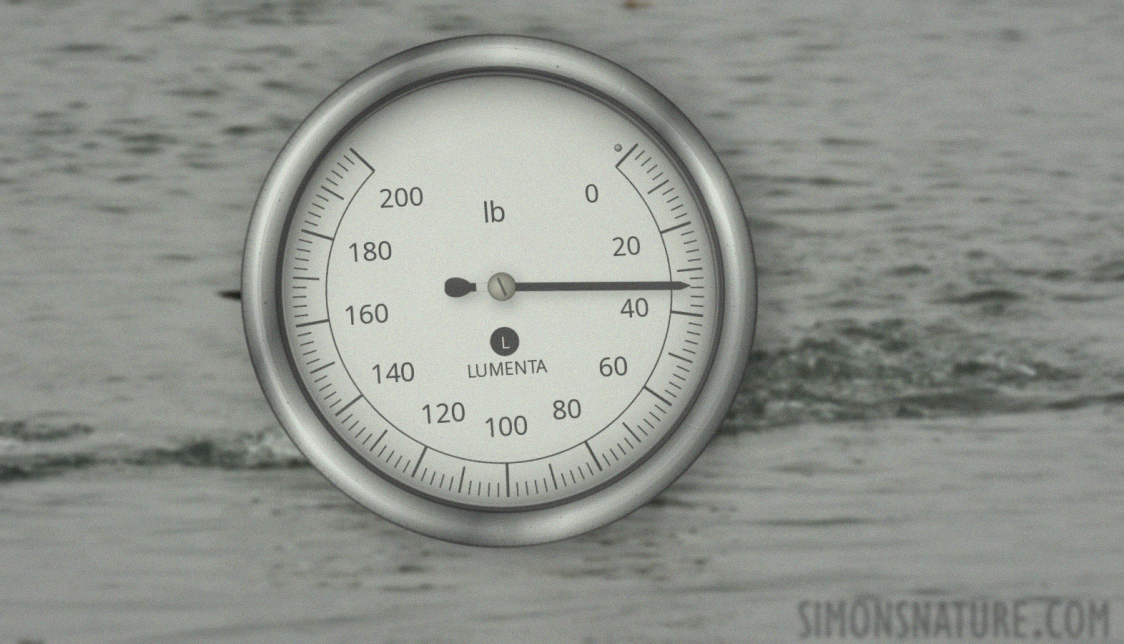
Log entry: 34lb
